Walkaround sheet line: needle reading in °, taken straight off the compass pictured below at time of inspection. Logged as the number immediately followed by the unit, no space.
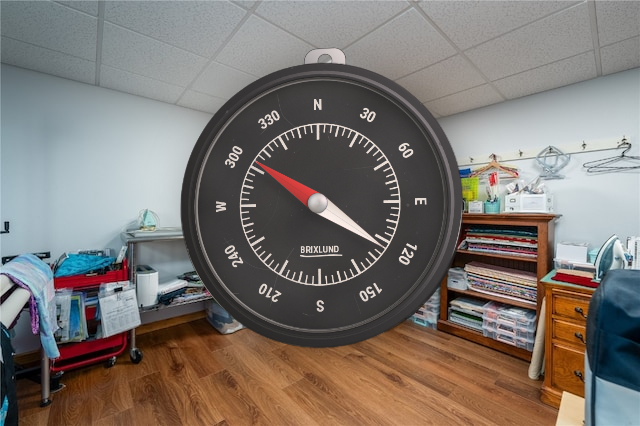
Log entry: 305°
